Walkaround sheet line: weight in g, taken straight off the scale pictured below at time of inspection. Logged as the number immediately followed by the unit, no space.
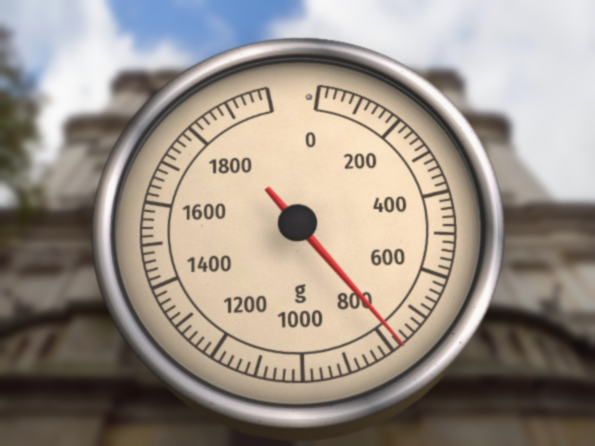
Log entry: 780g
